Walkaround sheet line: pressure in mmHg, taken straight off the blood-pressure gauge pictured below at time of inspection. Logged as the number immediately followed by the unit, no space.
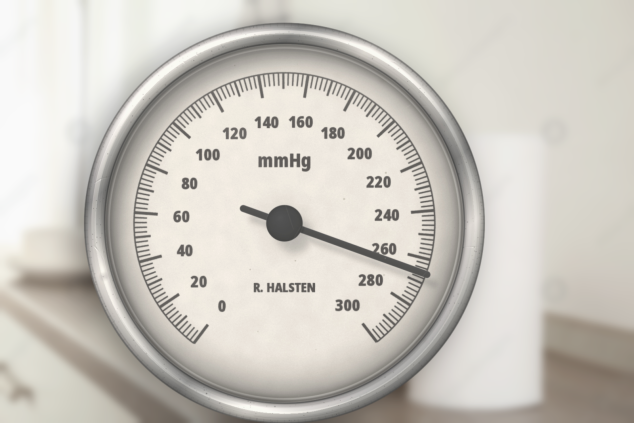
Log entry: 266mmHg
